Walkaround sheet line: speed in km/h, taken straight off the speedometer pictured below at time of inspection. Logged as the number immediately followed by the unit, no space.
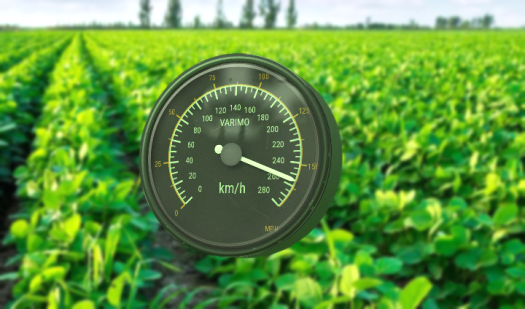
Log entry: 255km/h
